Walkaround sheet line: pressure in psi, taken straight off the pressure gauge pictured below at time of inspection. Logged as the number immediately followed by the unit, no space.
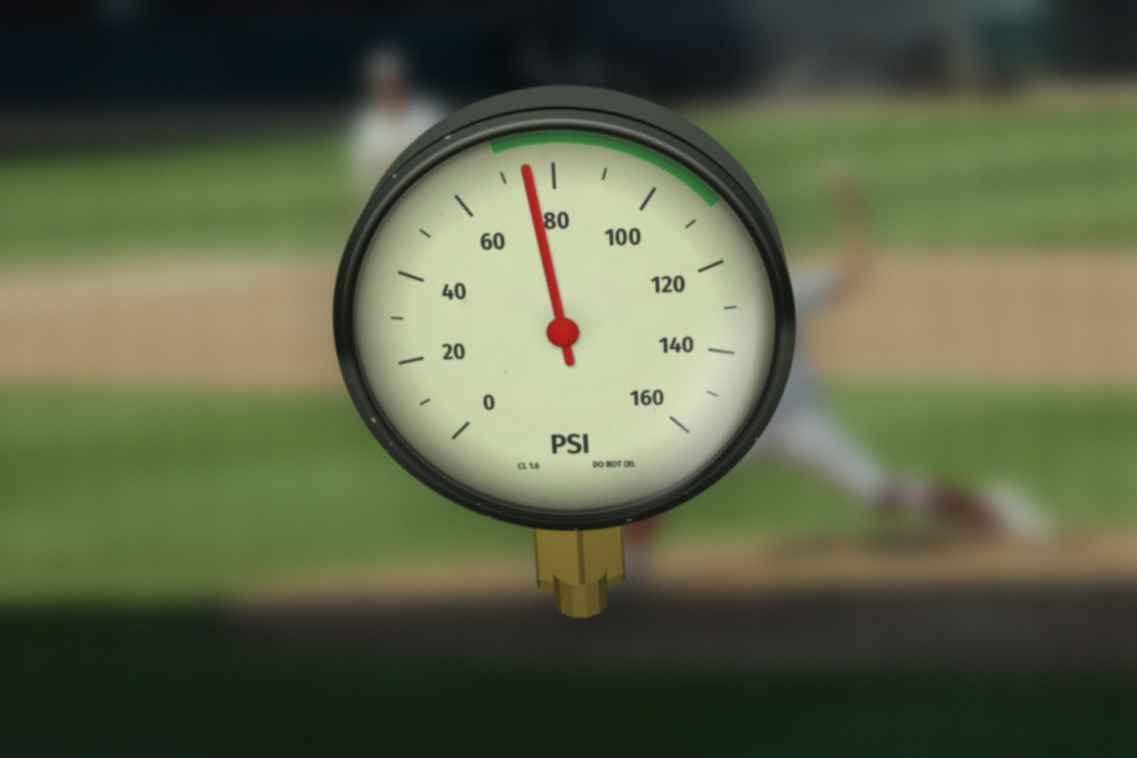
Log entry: 75psi
